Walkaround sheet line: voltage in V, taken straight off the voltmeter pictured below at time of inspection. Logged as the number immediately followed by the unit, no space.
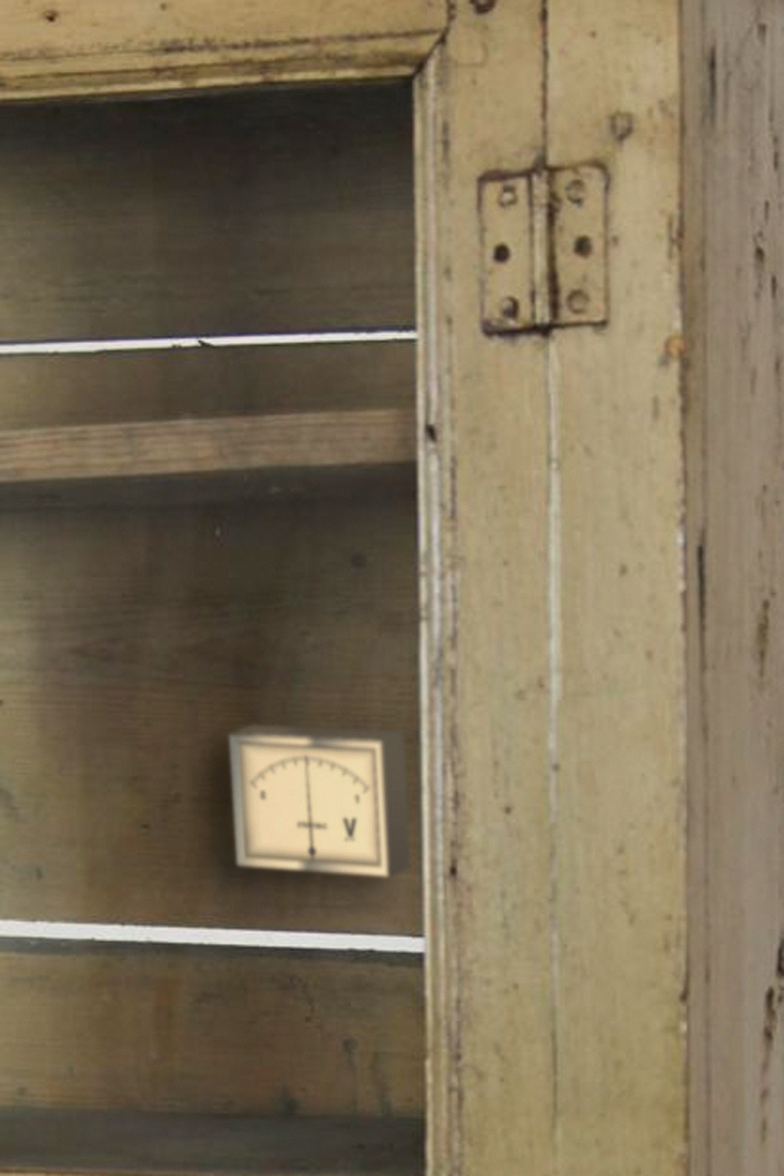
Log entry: 0.5V
